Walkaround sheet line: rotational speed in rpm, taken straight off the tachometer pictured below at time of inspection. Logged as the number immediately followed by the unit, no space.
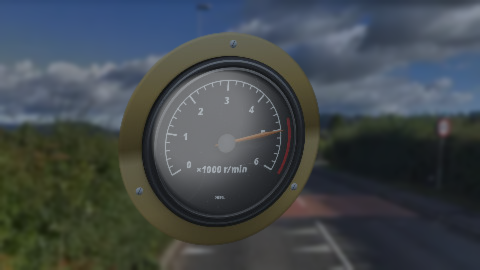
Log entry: 5000rpm
